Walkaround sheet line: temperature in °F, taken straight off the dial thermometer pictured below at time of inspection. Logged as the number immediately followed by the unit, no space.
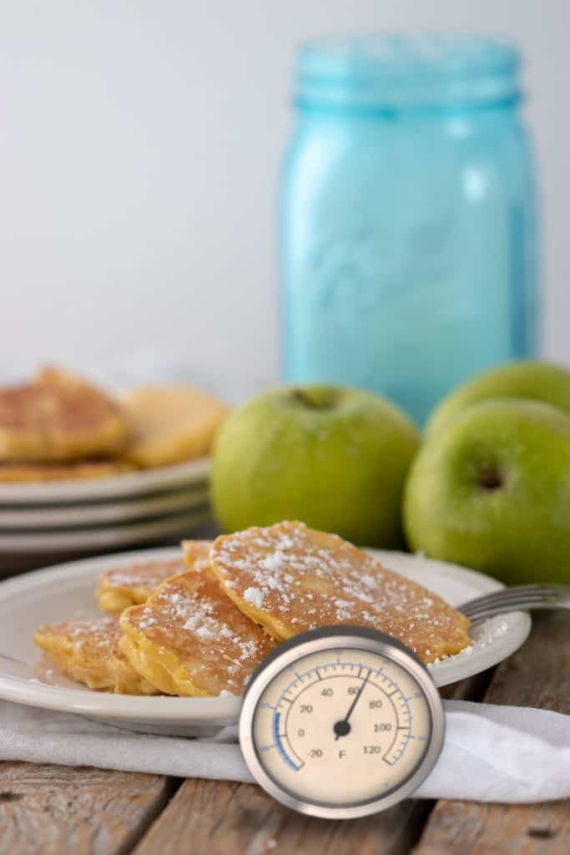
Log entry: 64°F
